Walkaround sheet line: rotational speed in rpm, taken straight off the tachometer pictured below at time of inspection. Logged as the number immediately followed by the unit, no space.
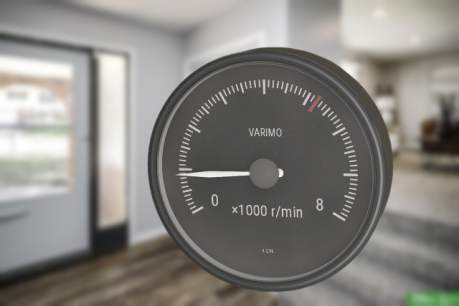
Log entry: 900rpm
